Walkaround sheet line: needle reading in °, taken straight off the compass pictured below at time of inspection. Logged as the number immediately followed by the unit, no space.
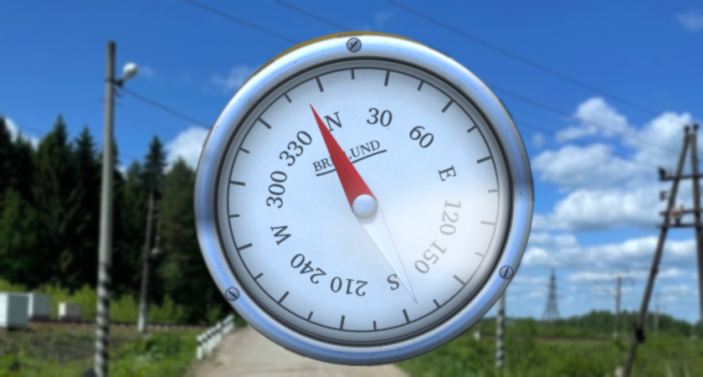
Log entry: 352.5°
